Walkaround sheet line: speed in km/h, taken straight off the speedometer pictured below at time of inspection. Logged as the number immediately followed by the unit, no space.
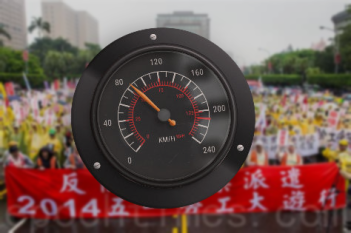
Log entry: 85km/h
